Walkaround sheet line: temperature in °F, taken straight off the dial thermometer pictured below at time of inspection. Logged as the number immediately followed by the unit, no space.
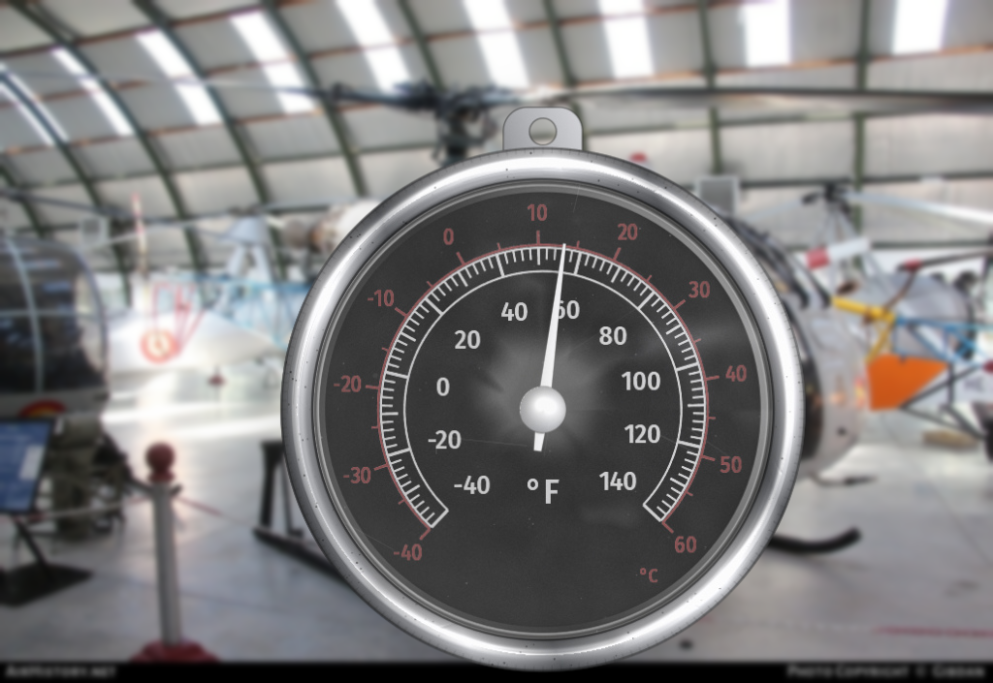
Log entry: 56°F
